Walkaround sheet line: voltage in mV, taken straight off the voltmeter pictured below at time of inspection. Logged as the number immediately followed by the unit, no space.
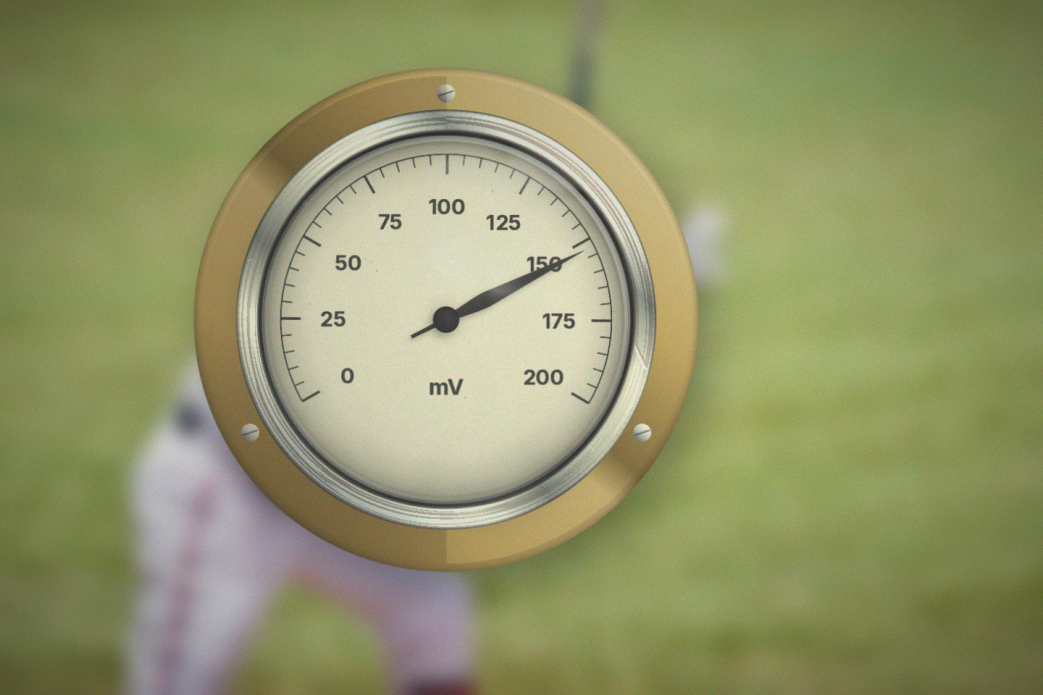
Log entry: 152.5mV
